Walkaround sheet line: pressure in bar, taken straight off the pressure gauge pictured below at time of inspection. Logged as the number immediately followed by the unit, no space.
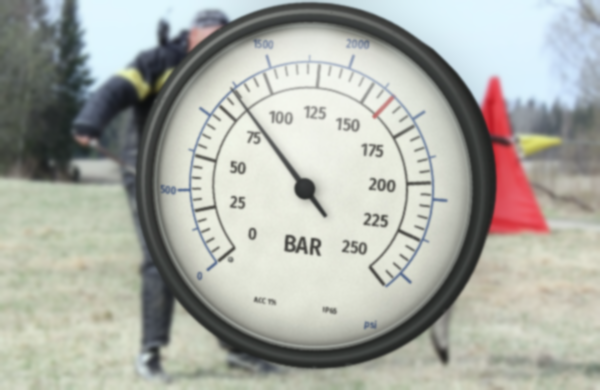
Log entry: 85bar
